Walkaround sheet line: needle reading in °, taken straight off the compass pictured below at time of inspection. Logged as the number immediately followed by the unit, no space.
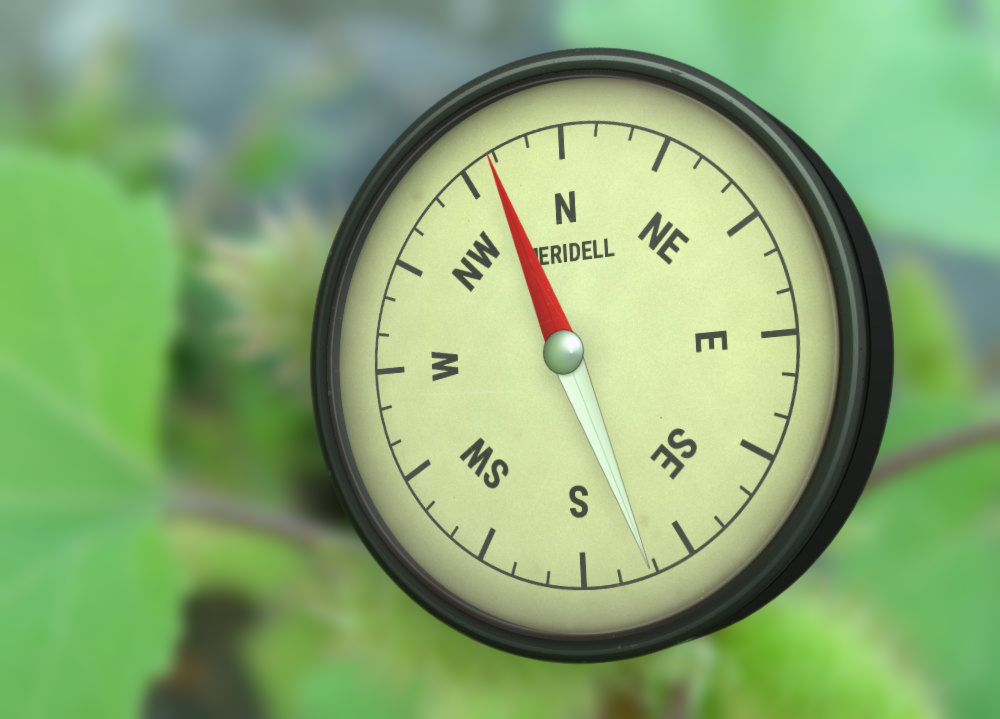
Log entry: 340°
